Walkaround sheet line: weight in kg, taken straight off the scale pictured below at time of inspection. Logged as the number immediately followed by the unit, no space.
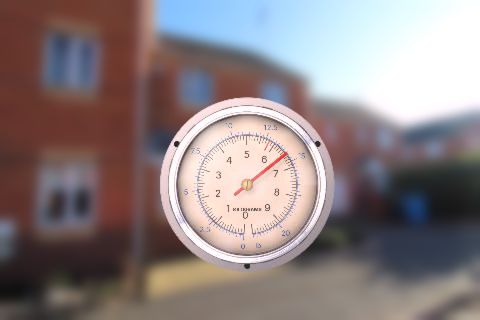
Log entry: 6.5kg
